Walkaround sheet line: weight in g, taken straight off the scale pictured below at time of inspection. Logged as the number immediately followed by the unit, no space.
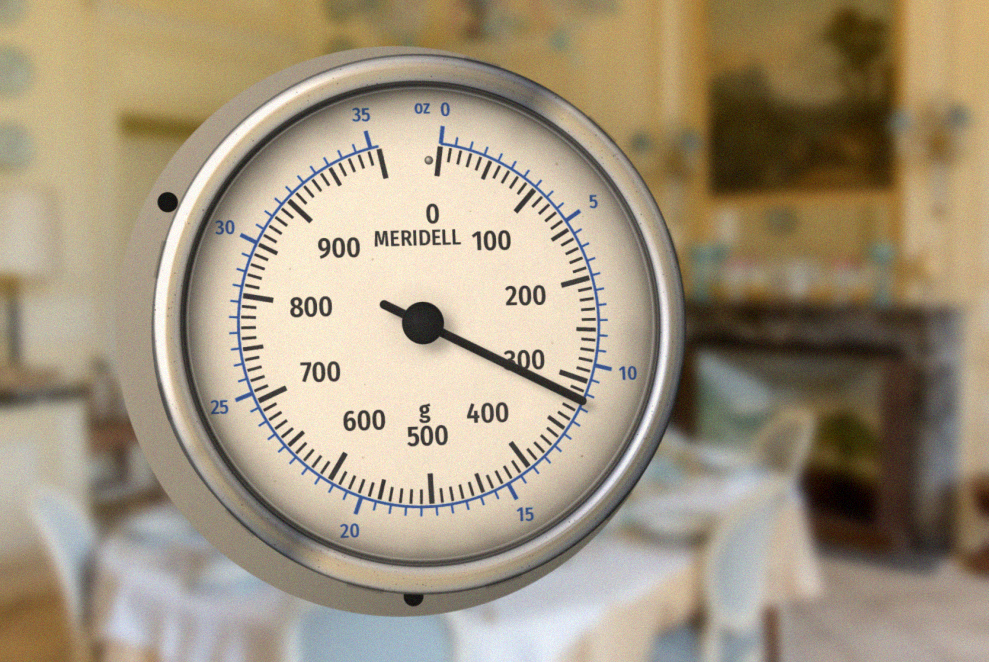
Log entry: 320g
